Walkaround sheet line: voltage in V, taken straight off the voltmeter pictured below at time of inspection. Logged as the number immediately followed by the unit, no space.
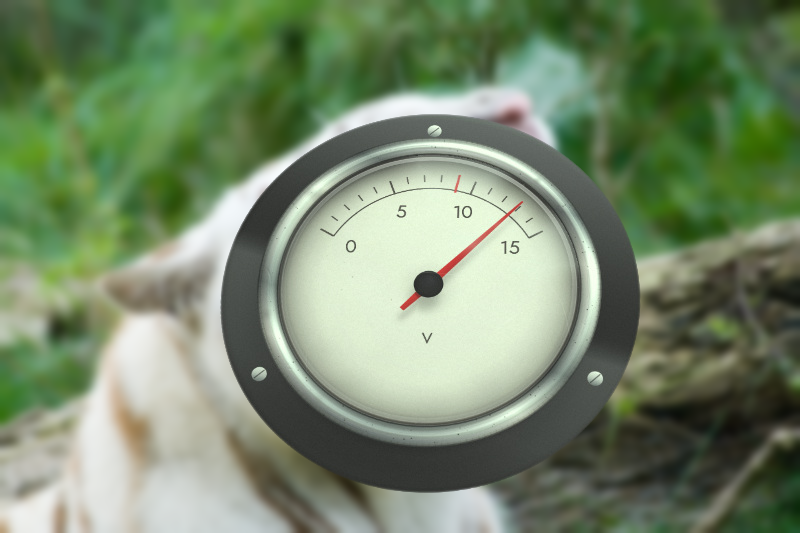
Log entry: 13V
